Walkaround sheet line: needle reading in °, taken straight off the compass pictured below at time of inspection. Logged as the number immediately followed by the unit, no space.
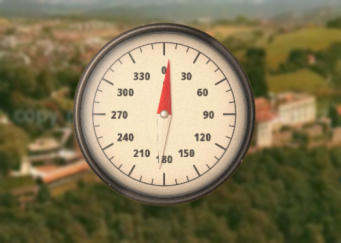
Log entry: 5°
